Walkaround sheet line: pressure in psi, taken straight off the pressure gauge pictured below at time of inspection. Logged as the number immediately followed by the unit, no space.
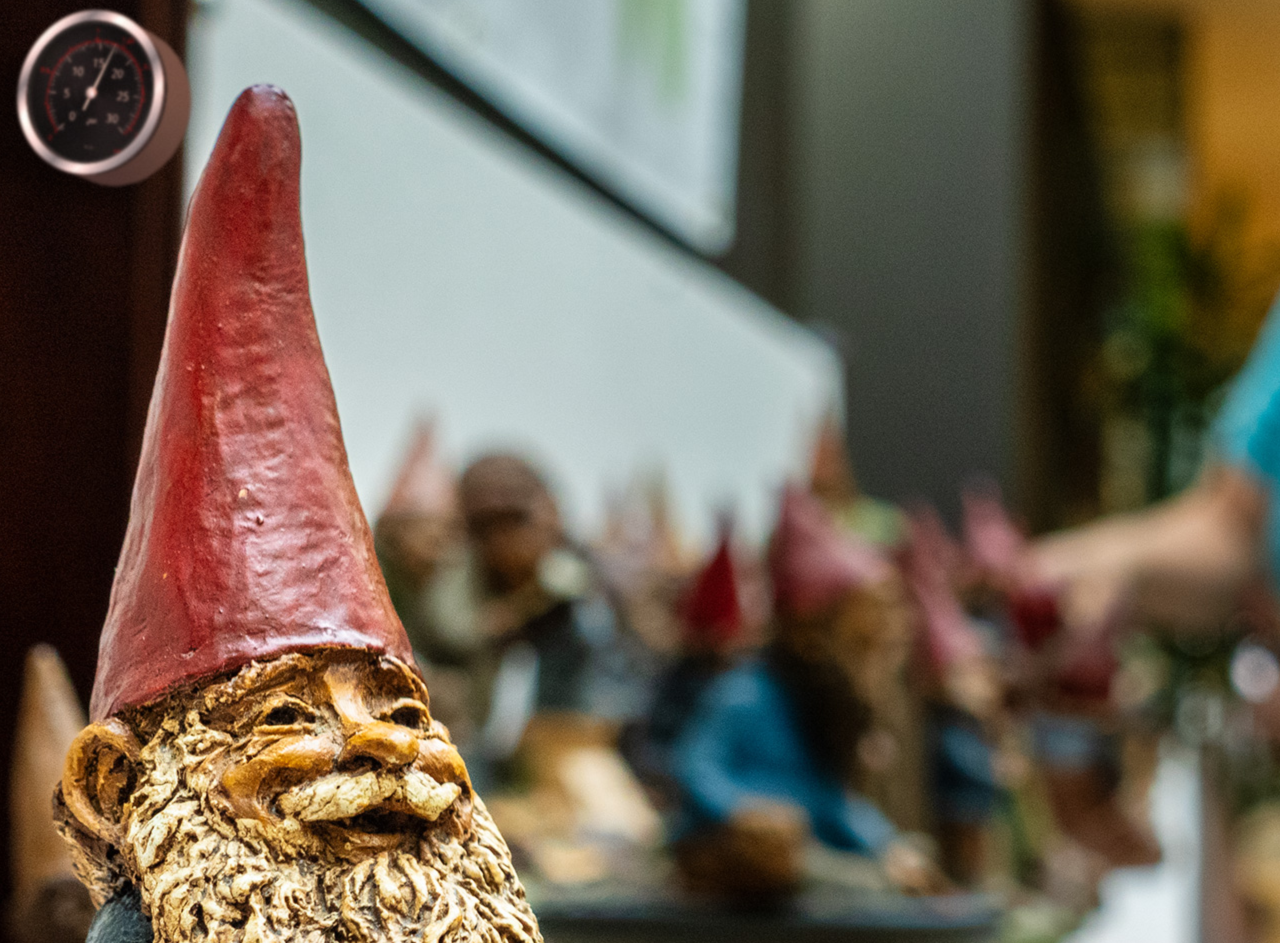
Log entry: 17.5psi
